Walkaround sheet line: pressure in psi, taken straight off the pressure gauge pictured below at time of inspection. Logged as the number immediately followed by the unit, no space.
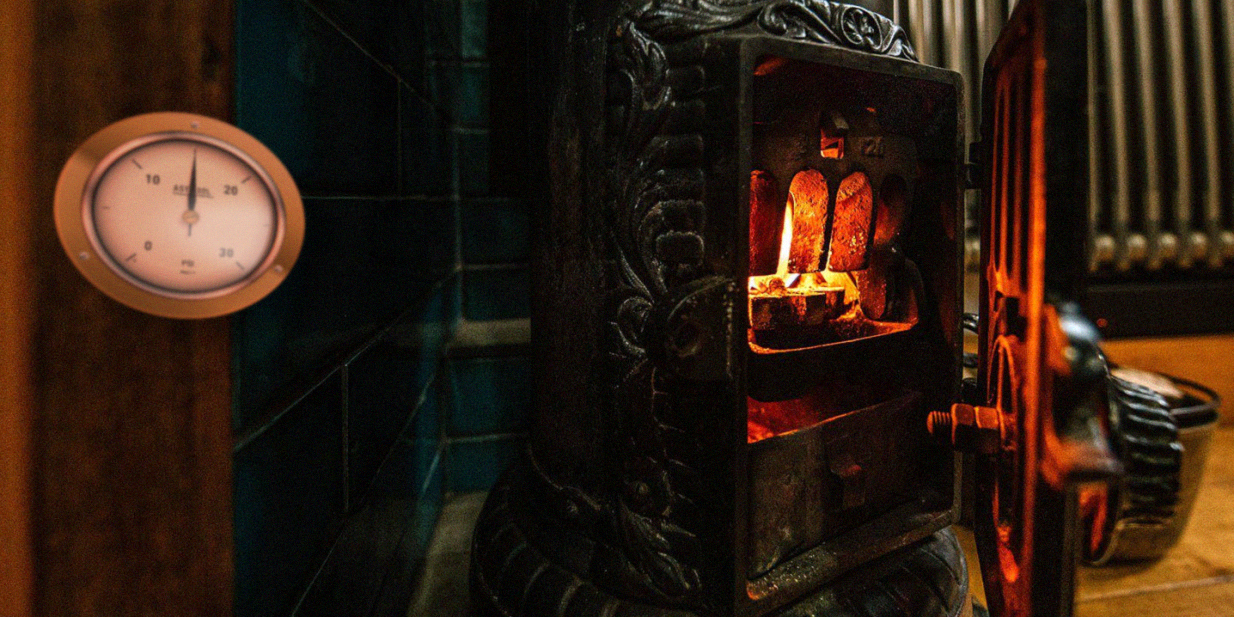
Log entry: 15psi
